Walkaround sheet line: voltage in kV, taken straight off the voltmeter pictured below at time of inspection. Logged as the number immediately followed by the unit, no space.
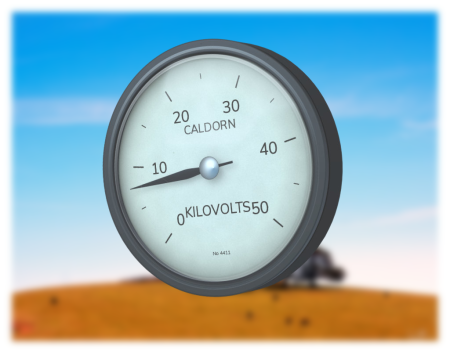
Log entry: 7.5kV
